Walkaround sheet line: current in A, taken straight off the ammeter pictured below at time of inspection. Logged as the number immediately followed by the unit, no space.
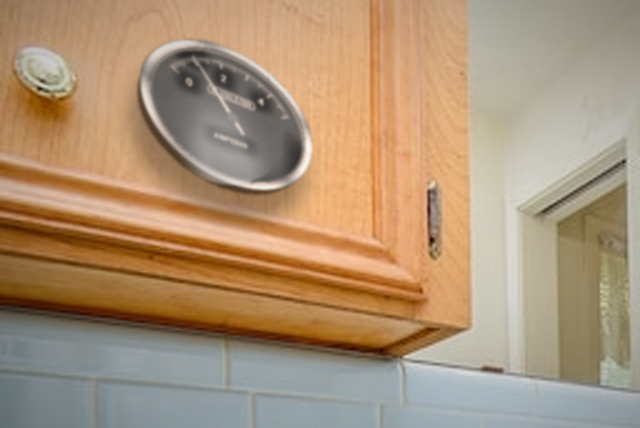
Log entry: 1A
